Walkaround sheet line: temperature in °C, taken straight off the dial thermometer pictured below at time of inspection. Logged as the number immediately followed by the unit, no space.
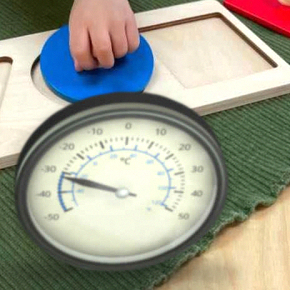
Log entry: -30°C
